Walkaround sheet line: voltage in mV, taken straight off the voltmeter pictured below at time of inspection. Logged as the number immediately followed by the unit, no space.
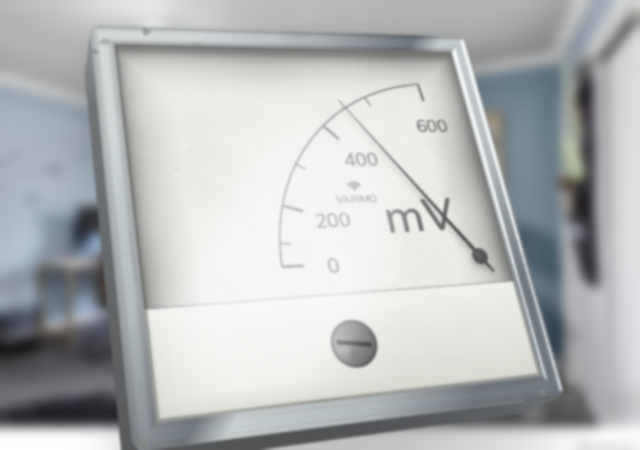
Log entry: 450mV
